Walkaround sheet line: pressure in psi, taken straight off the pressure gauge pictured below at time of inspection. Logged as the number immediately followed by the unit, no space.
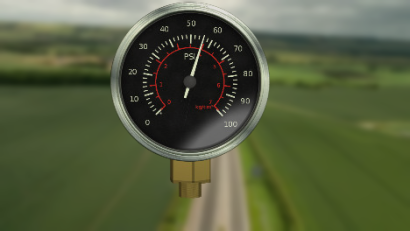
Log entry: 56psi
